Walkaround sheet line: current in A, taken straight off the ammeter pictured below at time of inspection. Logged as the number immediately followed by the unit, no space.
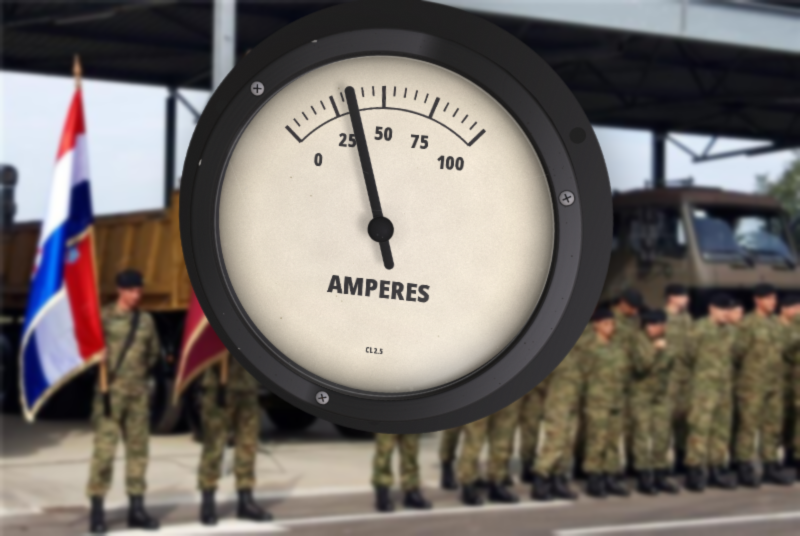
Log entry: 35A
